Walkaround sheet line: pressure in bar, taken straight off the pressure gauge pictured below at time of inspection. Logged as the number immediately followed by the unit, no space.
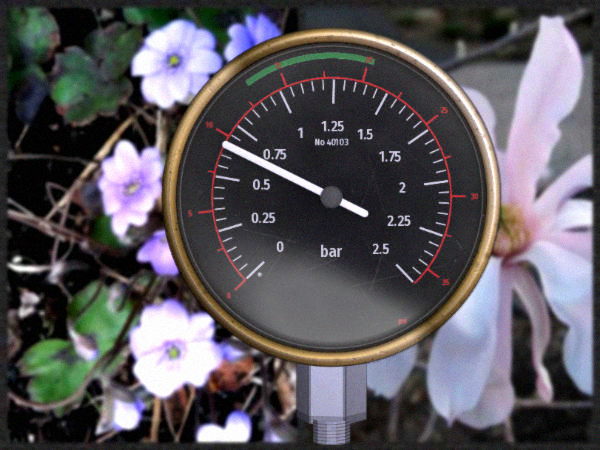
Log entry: 0.65bar
